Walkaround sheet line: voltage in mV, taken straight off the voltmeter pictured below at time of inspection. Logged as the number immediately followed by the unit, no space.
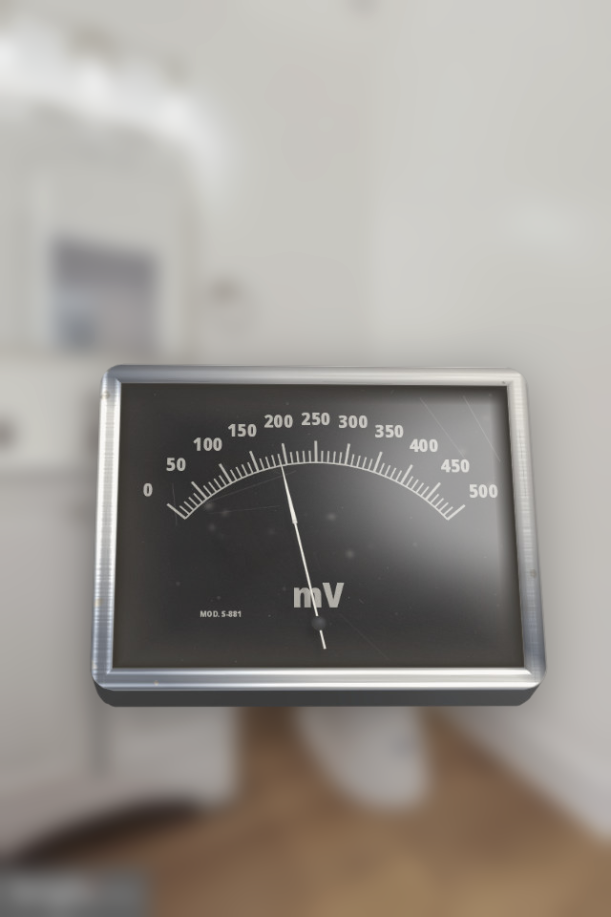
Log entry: 190mV
